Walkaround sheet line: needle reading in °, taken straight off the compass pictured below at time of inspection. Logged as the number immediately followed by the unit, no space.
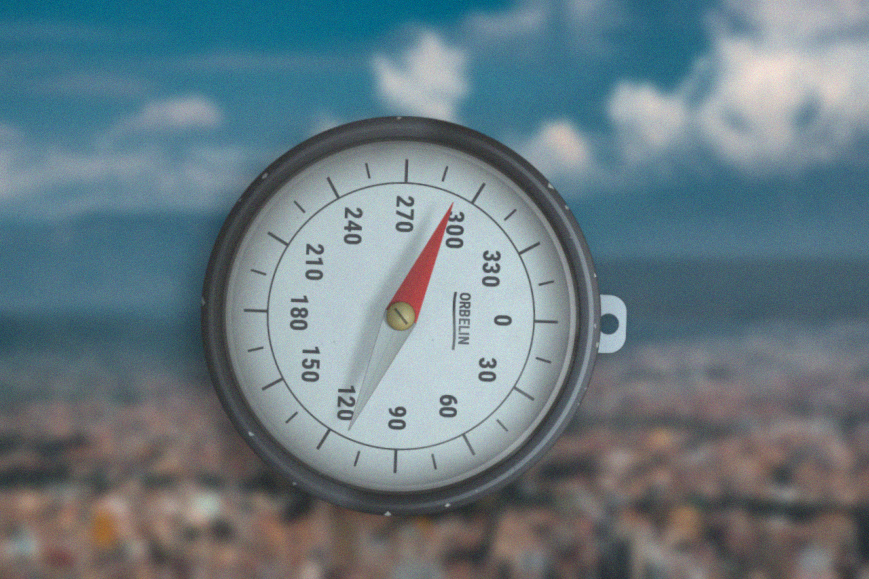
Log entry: 292.5°
